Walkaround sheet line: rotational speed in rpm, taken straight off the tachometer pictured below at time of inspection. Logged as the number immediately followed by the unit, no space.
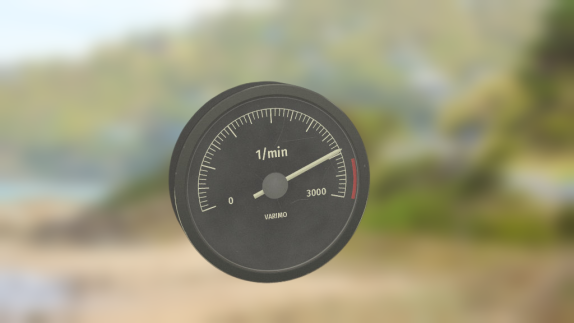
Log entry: 2450rpm
